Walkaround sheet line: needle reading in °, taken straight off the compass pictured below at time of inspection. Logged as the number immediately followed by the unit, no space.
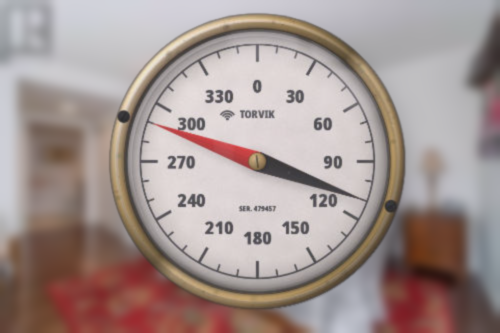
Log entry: 290°
